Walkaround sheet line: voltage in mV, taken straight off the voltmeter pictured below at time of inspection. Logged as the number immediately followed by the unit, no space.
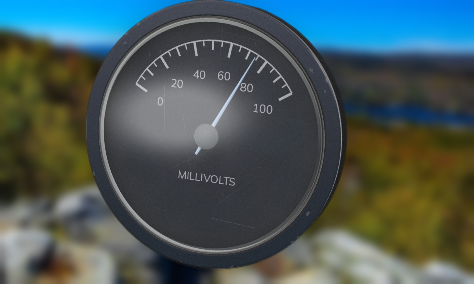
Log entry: 75mV
